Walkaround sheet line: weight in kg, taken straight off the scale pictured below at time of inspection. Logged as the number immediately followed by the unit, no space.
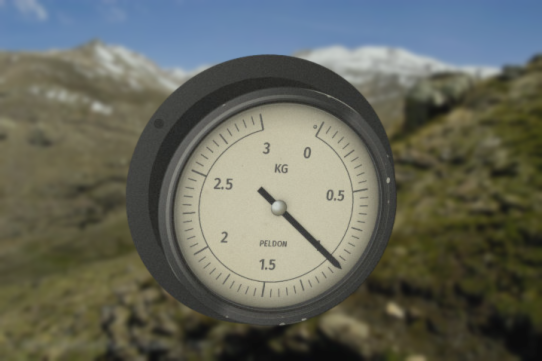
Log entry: 1kg
